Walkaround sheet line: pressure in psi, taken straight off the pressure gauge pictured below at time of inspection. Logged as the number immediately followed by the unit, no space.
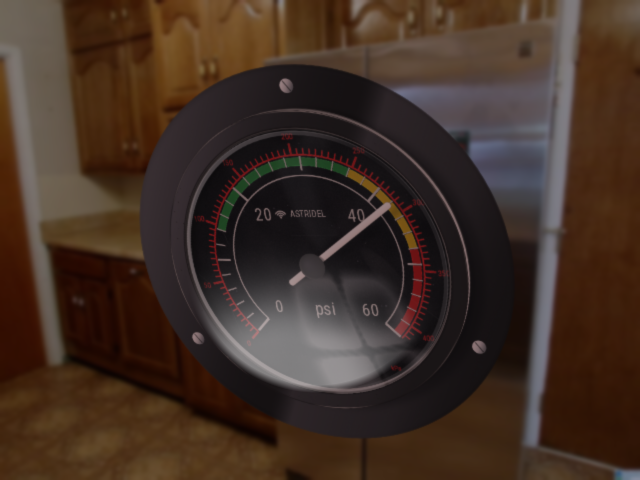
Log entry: 42psi
